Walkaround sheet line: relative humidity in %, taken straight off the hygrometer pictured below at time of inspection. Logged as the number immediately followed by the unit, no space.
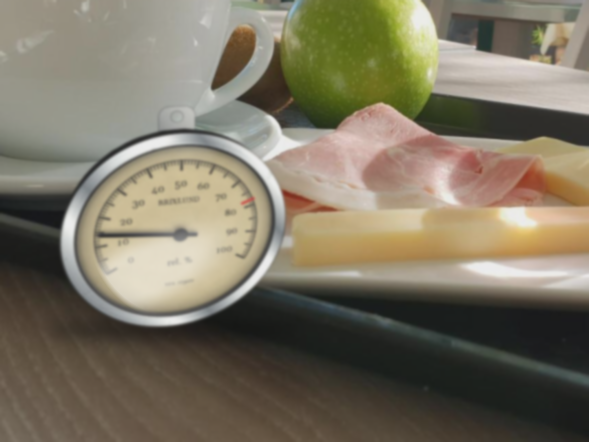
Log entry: 15%
